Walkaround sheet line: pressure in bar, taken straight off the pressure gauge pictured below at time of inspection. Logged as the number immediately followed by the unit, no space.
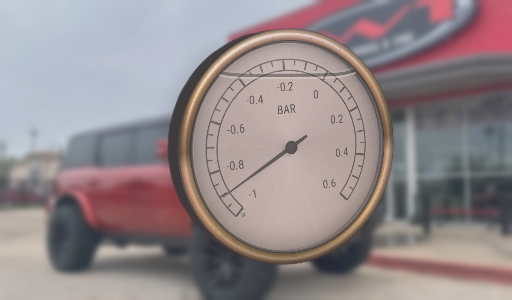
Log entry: -0.9bar
